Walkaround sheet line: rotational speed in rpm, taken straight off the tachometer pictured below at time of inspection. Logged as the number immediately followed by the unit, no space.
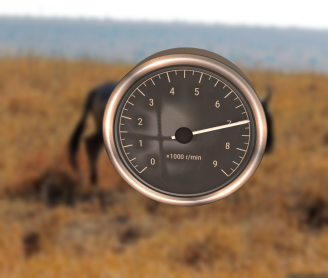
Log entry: 7000rpm
